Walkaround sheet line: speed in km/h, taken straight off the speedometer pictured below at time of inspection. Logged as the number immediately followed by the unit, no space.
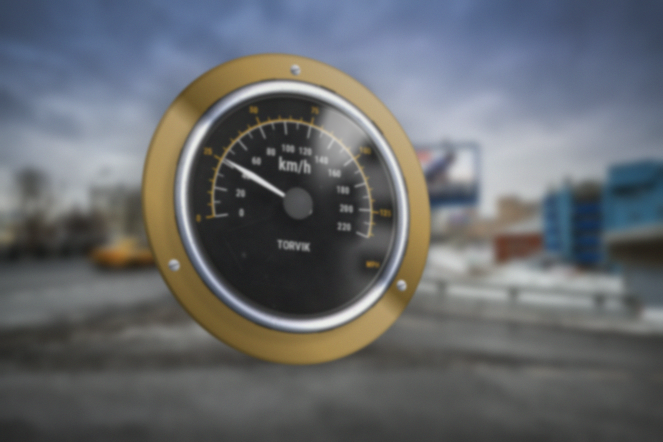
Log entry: 40km/h
